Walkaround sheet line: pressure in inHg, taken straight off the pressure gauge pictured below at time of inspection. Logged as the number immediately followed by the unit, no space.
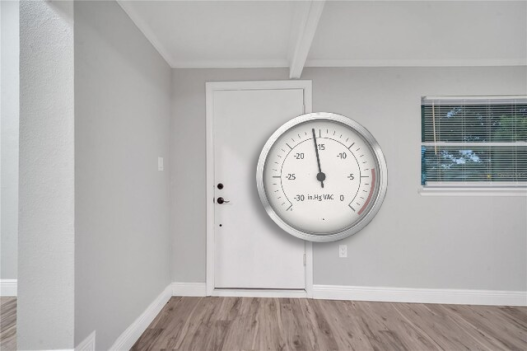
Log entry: -16inHg
